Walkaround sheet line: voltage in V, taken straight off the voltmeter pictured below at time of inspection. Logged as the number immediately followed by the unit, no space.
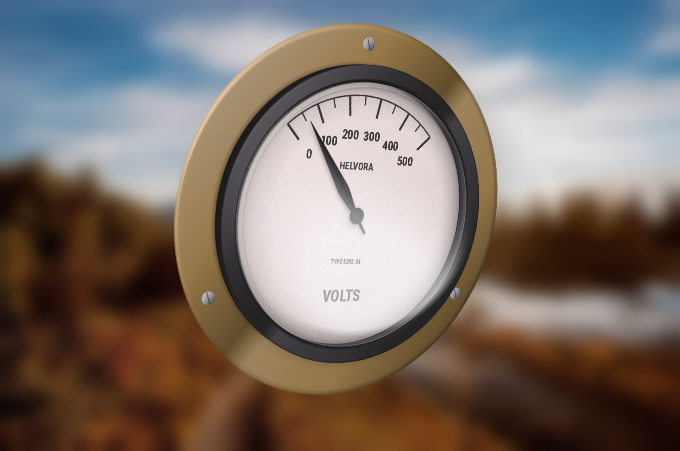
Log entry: 50V
